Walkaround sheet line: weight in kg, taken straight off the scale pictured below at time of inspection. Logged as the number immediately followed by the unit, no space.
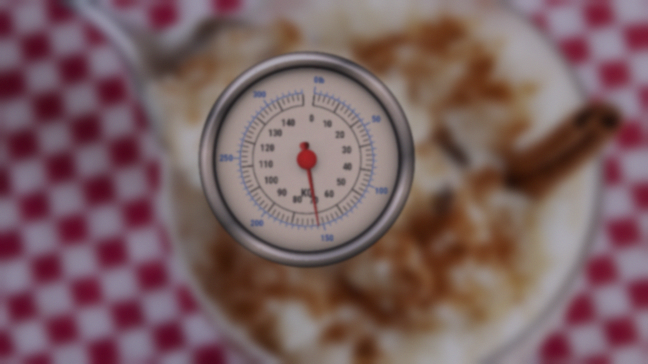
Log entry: 70kg
